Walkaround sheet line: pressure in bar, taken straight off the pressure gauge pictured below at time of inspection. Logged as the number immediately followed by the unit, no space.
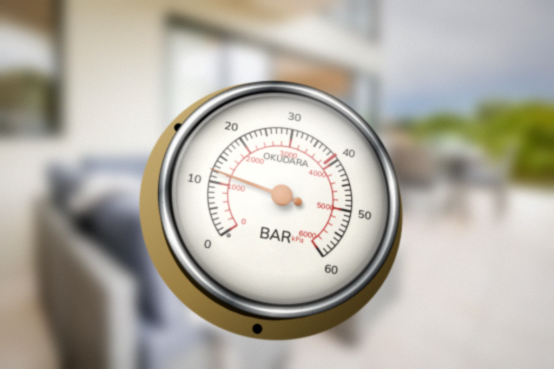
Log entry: 12bar
